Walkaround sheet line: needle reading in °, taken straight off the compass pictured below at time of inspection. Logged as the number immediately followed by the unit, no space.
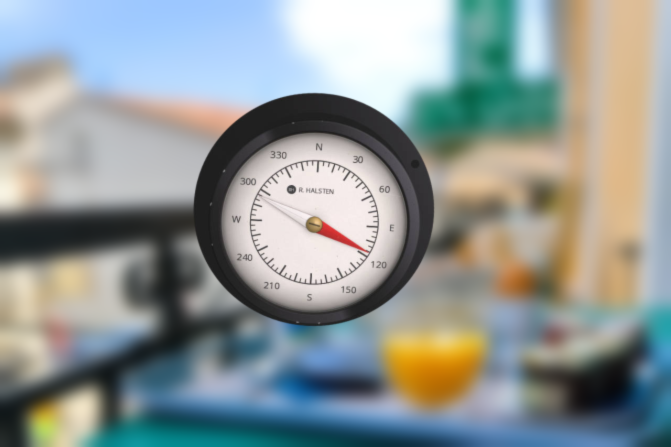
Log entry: 115°
